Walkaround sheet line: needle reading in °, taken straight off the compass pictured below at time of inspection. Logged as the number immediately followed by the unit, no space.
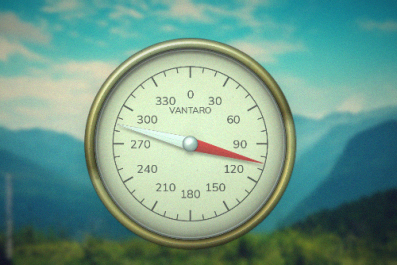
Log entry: 105°
